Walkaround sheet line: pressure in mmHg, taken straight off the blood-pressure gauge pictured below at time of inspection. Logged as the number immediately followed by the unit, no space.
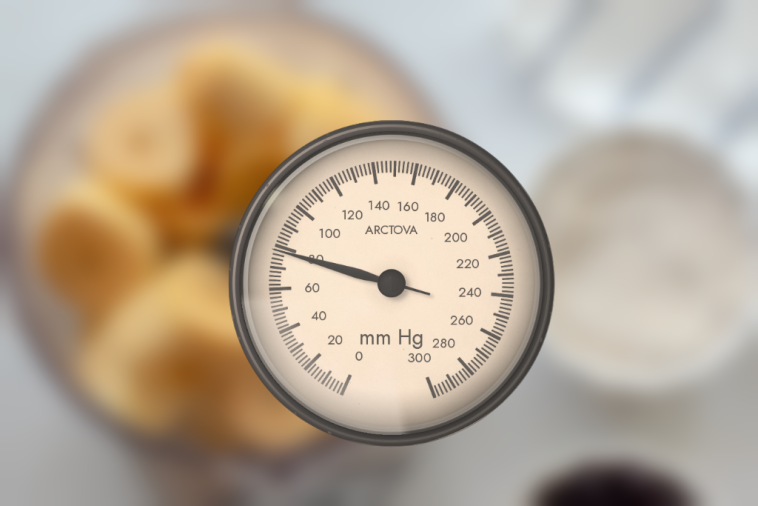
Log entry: 78mmHg
